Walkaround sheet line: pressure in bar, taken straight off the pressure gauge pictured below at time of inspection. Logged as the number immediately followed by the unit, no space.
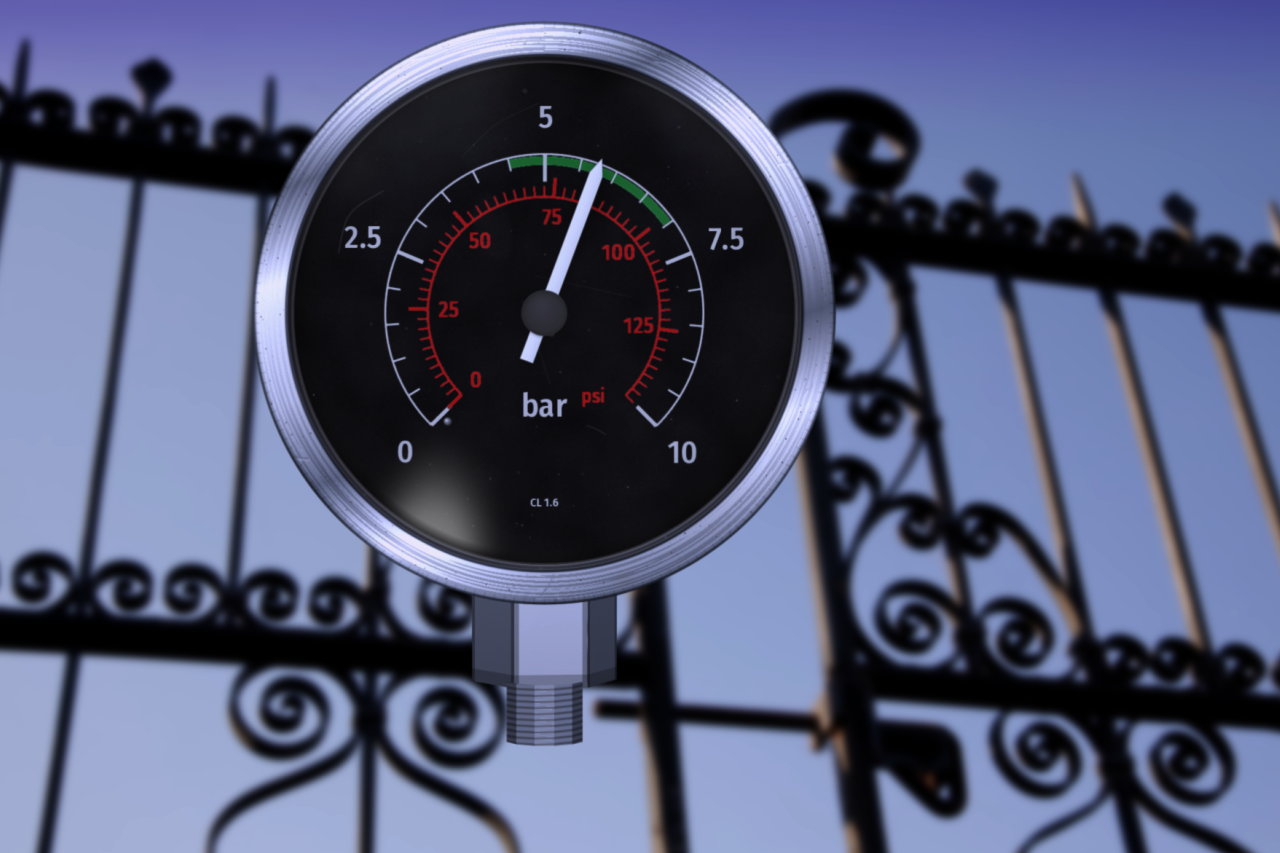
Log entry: 5.75bar
